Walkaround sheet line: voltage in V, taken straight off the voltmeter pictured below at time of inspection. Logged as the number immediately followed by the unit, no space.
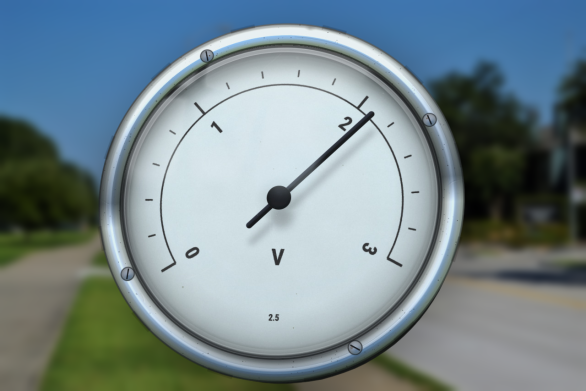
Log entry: 2.1V
